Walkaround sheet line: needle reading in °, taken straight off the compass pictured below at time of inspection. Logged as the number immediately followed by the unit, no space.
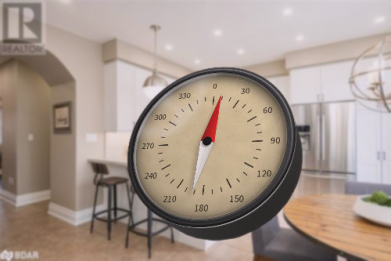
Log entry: 10°
